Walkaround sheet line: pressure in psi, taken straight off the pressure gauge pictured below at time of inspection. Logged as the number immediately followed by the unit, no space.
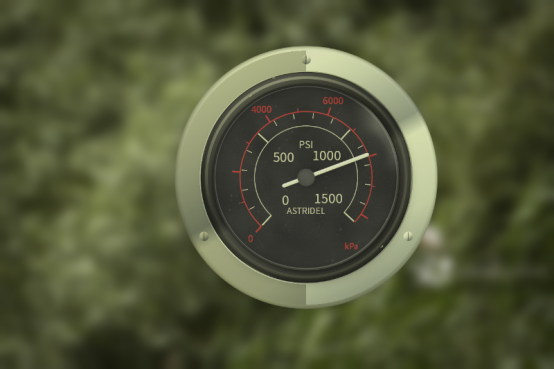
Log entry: 1150psi
